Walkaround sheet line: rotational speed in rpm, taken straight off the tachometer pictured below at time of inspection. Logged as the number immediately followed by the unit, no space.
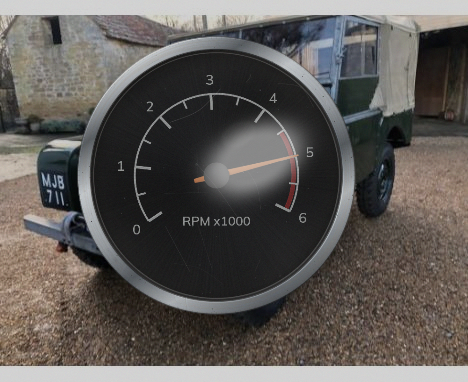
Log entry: 5000rpm
